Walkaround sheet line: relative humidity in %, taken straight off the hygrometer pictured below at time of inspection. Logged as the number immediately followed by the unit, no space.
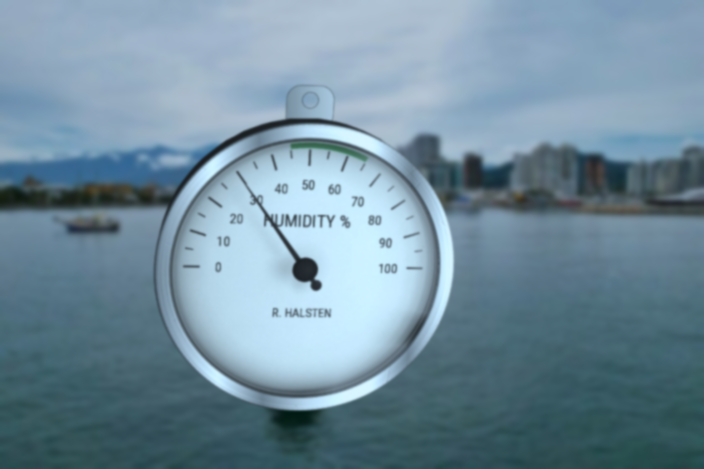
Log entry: 30%
